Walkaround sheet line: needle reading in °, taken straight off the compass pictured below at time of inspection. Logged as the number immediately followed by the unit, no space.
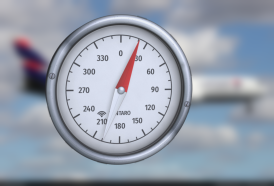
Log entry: 20°
